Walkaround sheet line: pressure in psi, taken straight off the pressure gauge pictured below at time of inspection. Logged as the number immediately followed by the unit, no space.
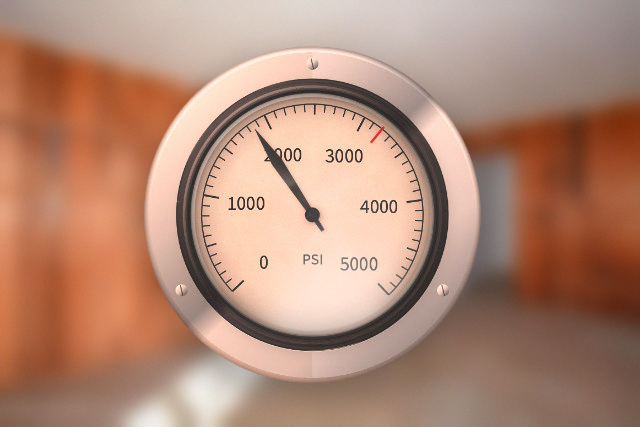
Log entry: 1850psi
